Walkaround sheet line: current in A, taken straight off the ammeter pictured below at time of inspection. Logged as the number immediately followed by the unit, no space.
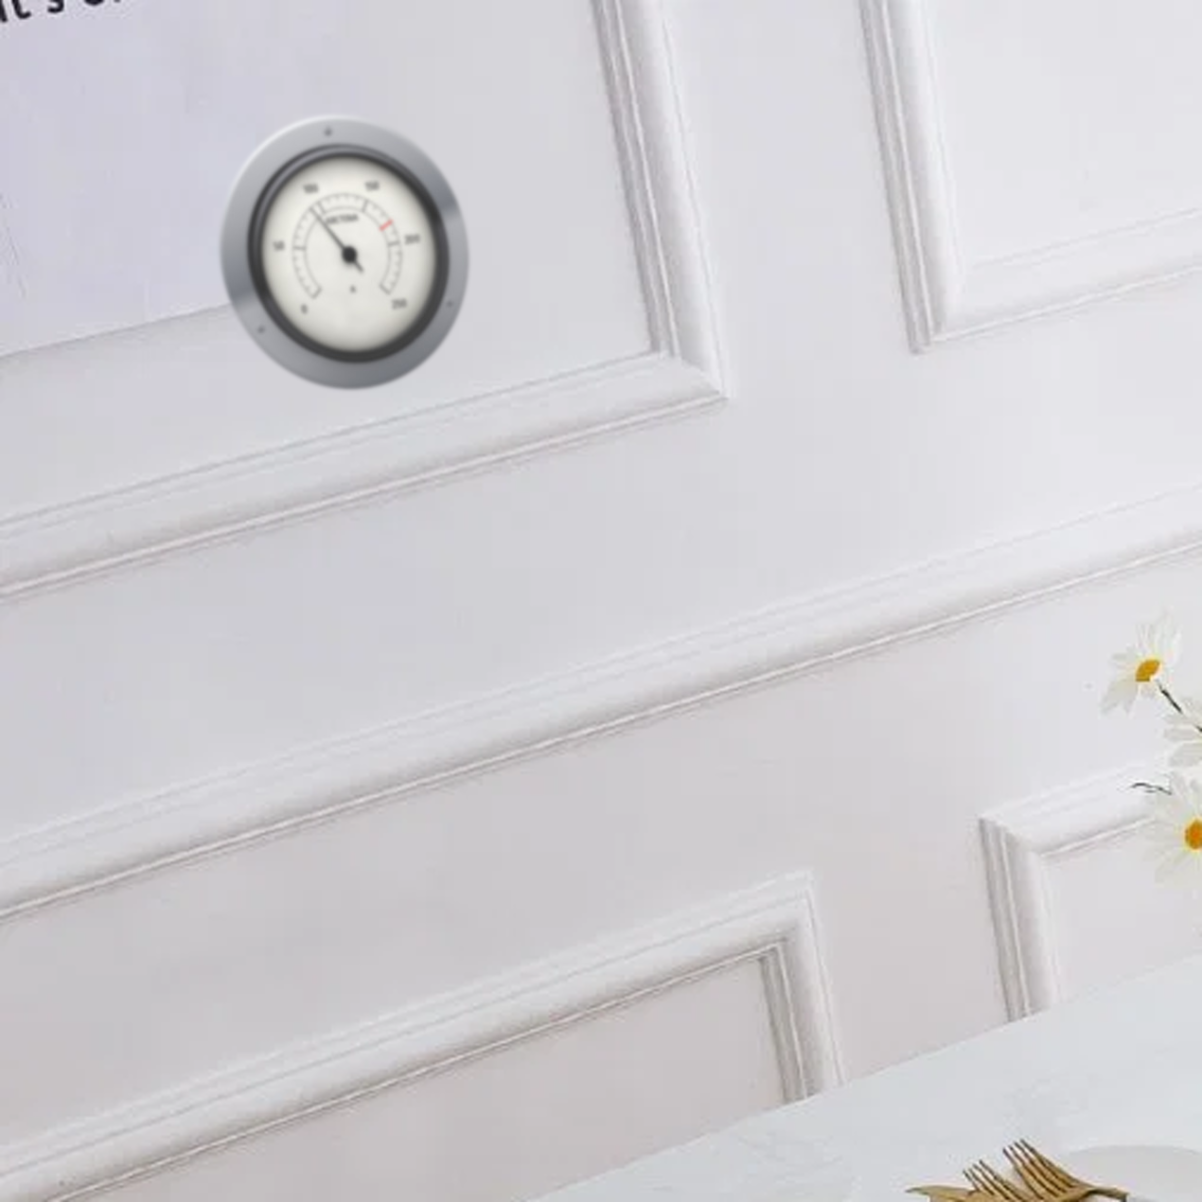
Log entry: 90A
